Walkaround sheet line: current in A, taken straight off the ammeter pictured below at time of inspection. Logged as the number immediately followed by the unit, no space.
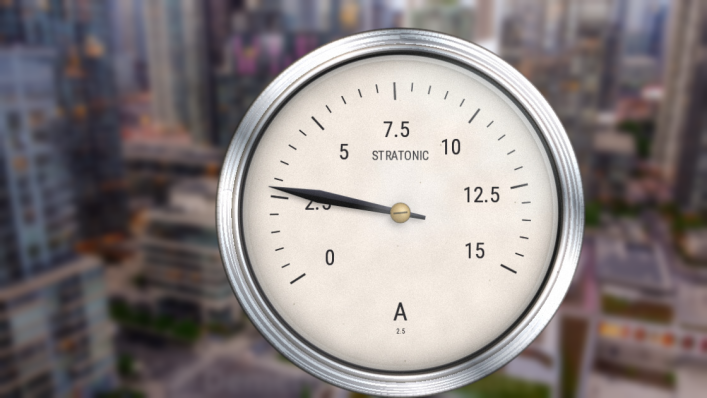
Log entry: 2.75A
